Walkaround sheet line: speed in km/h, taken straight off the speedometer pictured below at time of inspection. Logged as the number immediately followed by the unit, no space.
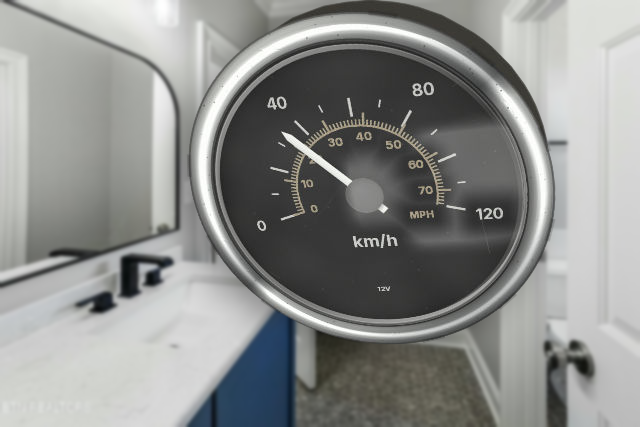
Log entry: 35km/h
